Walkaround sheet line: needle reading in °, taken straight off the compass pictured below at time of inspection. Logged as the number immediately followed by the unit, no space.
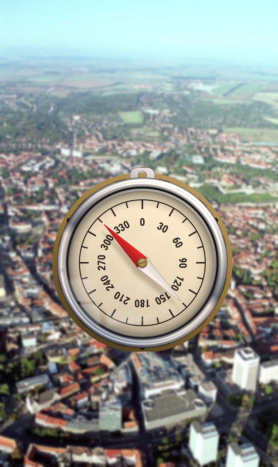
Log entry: 315°
